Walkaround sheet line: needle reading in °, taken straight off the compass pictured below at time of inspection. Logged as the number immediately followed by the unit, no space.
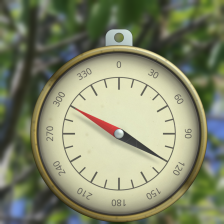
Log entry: 300°
